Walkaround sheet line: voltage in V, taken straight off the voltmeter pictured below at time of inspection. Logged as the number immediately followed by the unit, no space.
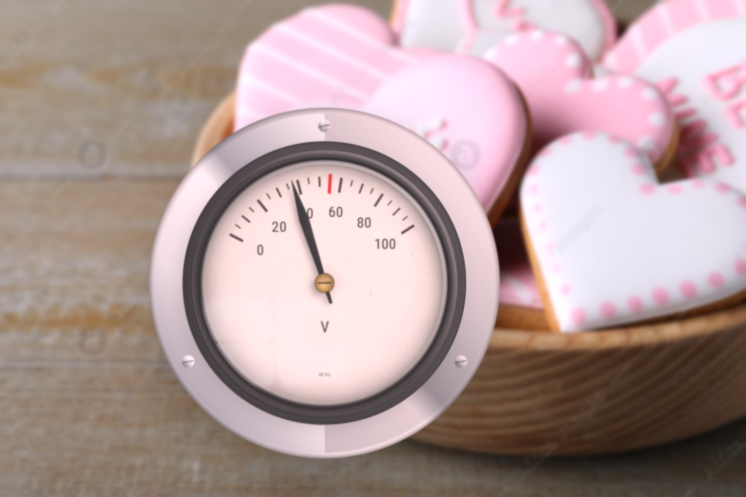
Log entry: 37.5V
